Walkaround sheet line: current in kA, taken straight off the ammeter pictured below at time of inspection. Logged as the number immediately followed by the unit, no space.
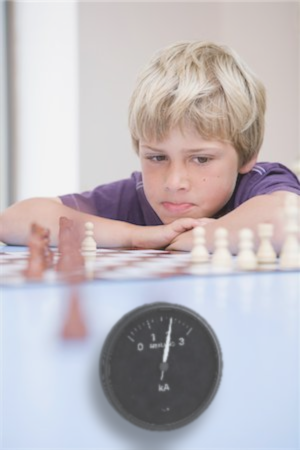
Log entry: 2kA
